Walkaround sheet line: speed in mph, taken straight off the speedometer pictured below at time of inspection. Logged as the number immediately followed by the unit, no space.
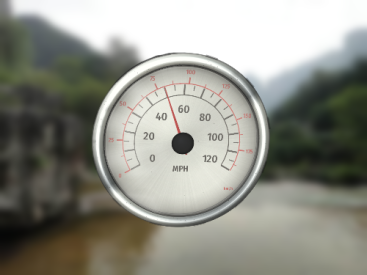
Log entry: 50mph
